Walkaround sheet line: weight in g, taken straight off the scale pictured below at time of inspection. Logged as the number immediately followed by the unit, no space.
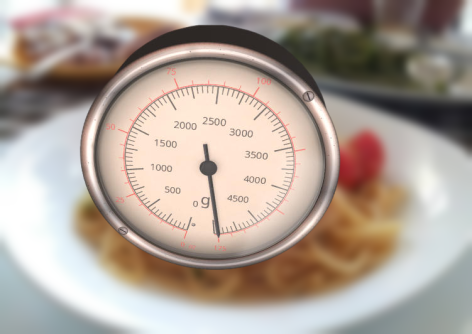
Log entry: 4950g
